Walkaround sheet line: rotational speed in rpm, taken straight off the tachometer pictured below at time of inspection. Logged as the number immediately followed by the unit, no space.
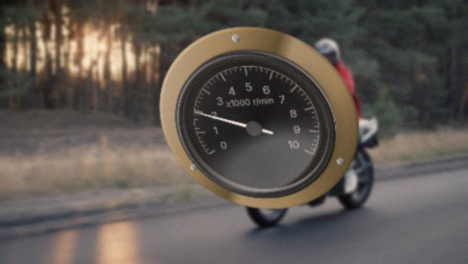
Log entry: 2000rpm
